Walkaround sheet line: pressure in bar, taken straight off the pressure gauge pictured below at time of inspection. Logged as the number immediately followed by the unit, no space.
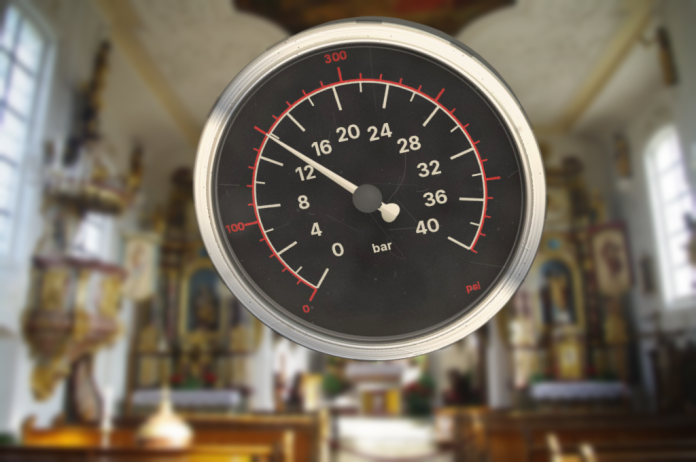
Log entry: 14bar
